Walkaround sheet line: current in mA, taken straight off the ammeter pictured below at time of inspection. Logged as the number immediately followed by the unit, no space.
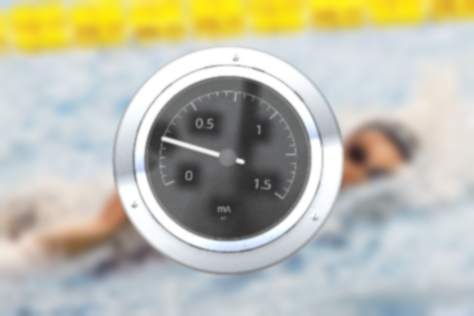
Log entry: 0.25mA
